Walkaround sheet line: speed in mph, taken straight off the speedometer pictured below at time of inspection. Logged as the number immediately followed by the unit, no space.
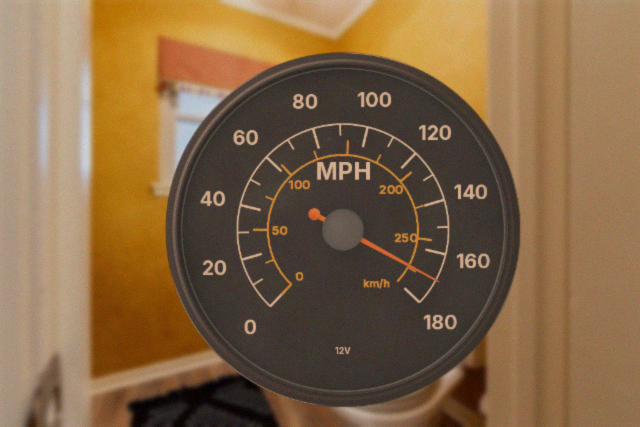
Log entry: 170mph
